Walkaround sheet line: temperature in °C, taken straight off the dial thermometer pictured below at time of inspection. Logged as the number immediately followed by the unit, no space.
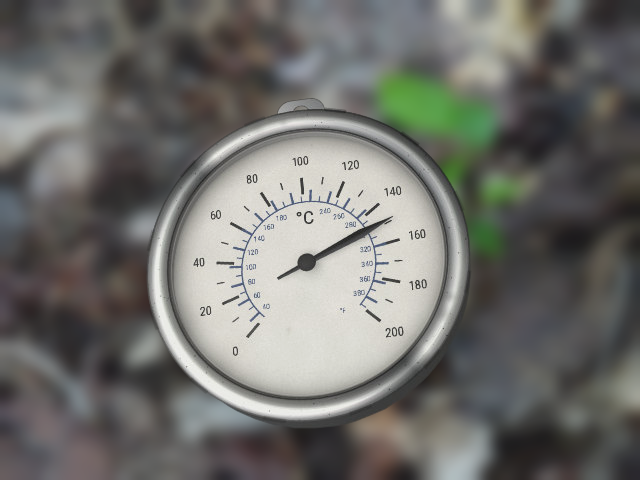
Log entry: 150°C
